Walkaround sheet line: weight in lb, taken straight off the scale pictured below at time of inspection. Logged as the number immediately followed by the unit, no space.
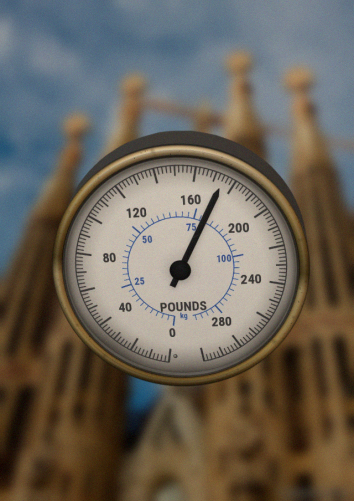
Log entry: 174lb
